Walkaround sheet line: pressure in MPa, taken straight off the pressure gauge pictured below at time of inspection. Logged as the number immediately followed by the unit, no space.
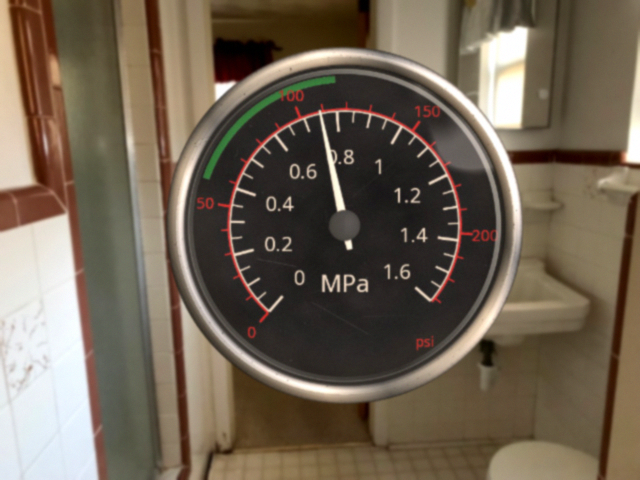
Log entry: 0.75MPa
